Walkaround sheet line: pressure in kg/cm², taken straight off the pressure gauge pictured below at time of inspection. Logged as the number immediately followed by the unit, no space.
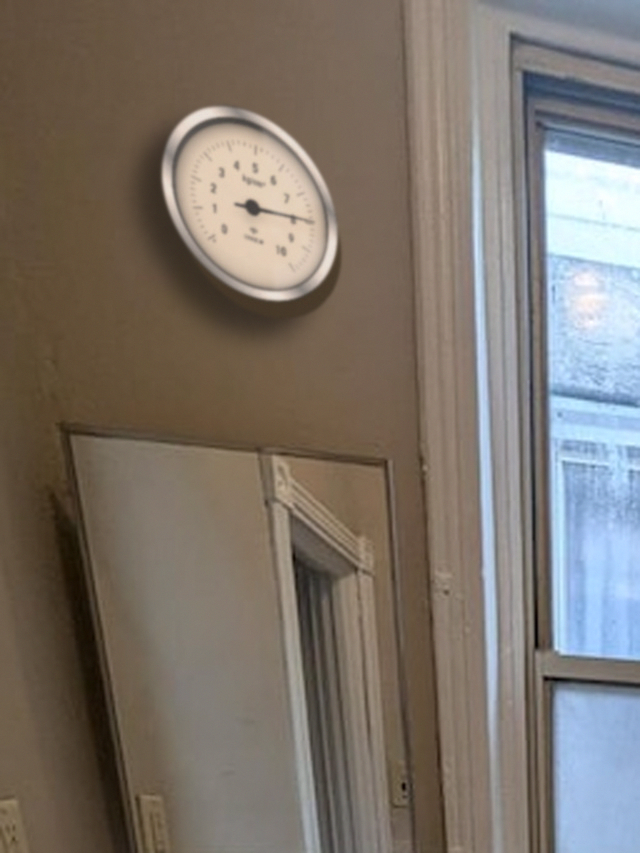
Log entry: 8kg/cm²
